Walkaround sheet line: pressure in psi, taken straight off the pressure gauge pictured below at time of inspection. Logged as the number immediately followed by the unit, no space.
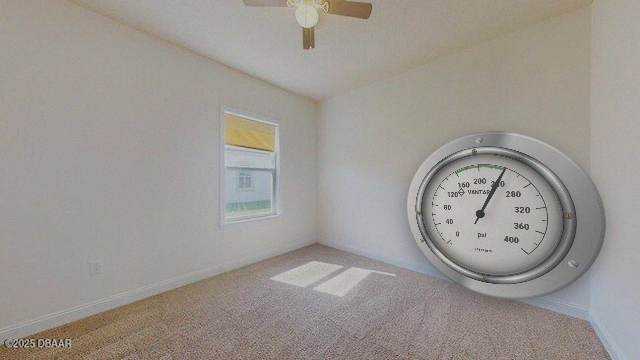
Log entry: 240psi
